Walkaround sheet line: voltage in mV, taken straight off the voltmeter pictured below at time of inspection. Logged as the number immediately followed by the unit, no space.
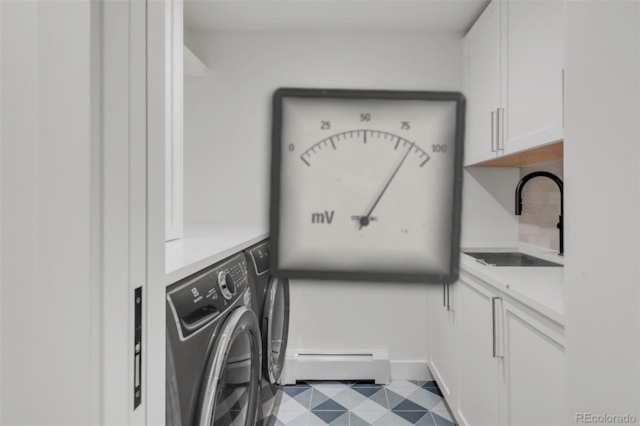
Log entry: 85mV
